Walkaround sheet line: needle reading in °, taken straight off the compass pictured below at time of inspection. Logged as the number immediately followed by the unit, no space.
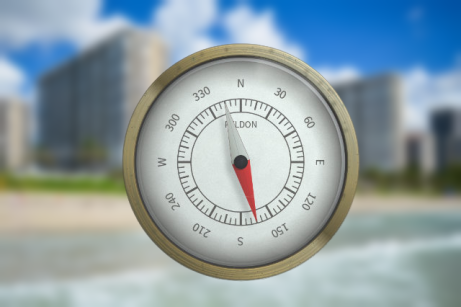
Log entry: 165°
